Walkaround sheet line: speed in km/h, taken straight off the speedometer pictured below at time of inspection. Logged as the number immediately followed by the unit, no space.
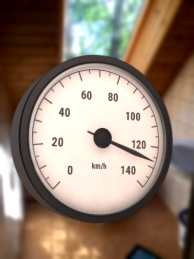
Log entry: 127.5km/h
